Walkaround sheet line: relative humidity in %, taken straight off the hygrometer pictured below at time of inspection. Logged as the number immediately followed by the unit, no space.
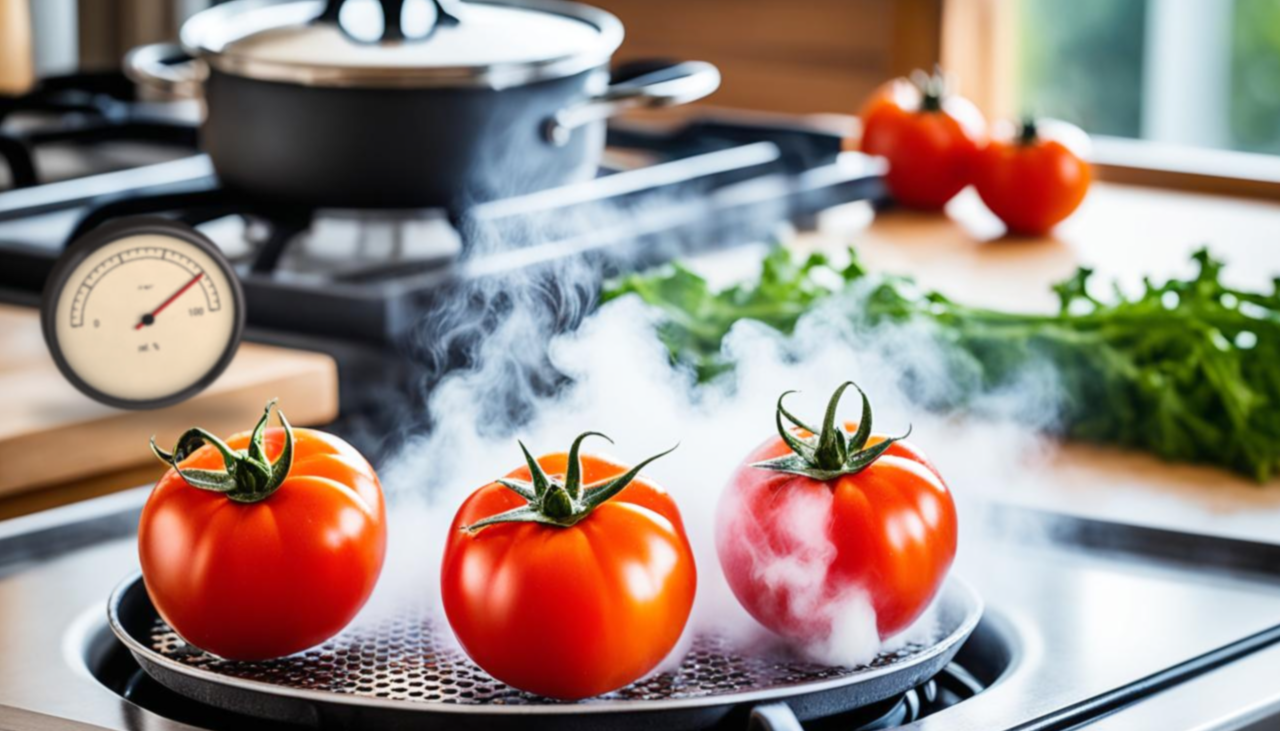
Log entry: 80%
